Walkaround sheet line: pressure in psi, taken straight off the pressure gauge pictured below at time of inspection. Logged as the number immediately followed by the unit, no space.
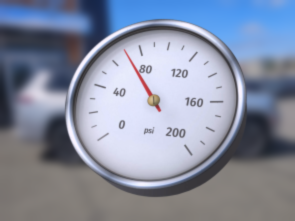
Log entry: 70psi
